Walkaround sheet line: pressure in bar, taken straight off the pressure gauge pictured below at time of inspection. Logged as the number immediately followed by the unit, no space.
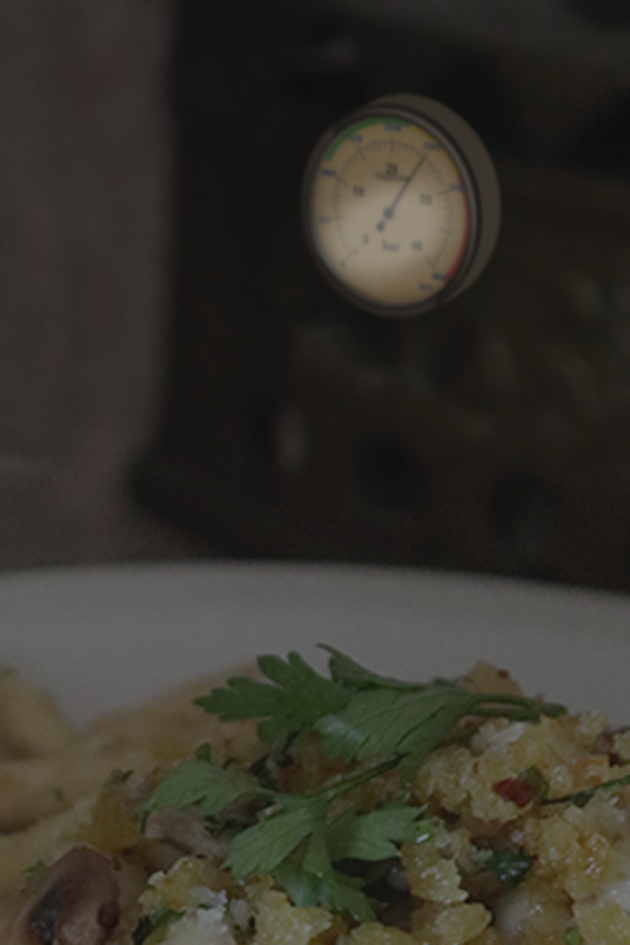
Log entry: 25bar
